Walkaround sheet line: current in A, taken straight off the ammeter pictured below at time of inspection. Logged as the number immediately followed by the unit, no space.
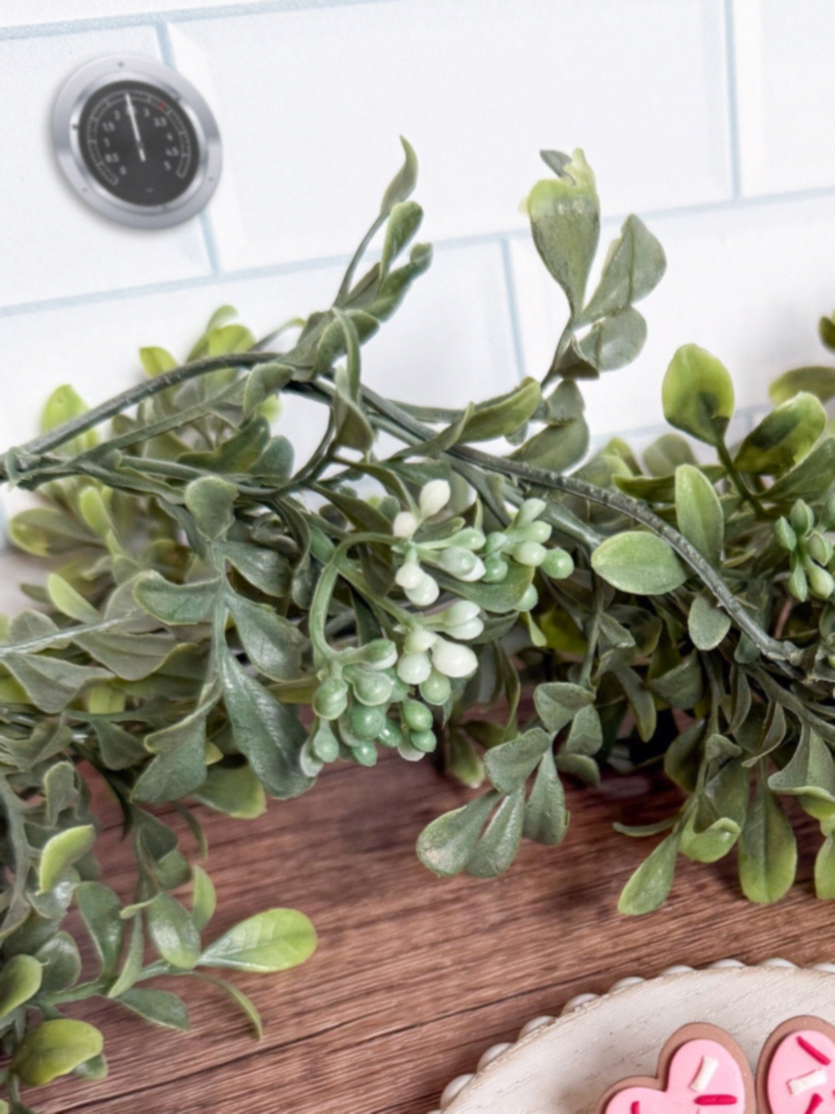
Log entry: 2.5A
